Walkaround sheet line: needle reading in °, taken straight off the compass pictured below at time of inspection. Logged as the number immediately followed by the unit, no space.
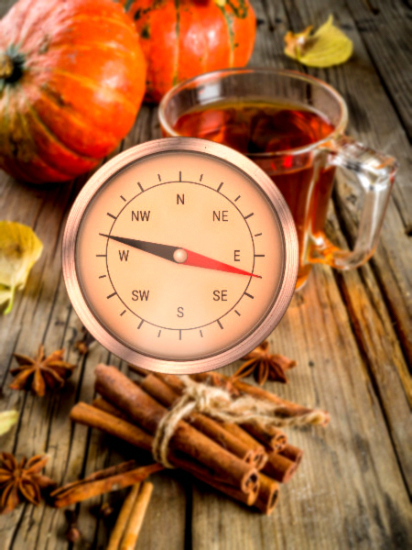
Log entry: 105°
